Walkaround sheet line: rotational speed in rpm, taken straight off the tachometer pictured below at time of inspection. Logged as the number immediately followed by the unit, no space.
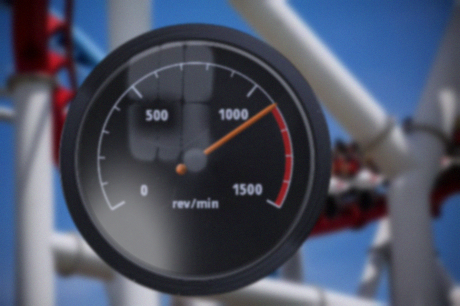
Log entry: 1100rpm
